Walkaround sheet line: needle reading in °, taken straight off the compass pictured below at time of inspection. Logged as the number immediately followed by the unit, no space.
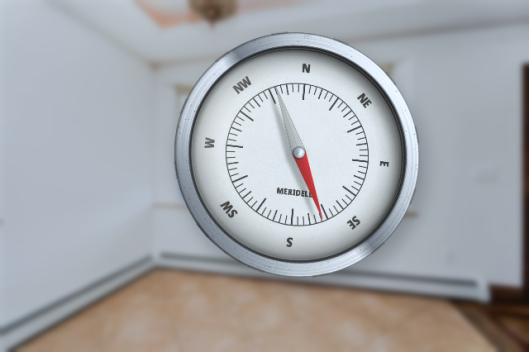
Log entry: 155°
